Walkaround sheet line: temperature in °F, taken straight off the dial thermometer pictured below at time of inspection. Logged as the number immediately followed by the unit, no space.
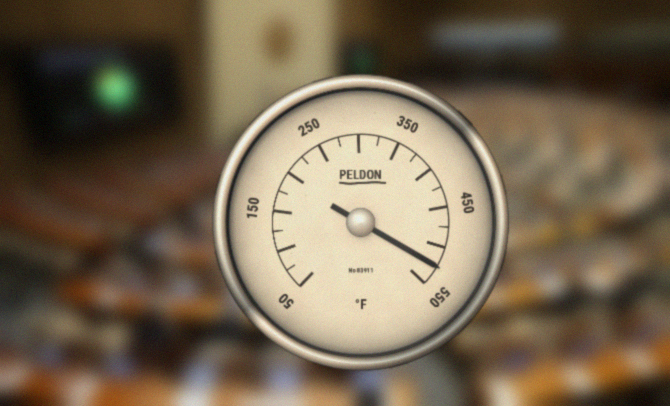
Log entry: 525°F
